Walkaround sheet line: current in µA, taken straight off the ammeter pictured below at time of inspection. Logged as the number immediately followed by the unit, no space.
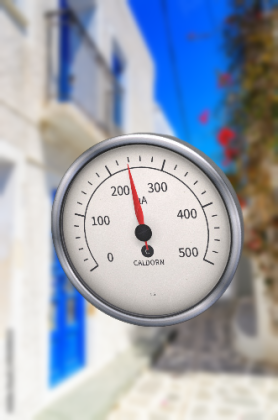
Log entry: 240µA
